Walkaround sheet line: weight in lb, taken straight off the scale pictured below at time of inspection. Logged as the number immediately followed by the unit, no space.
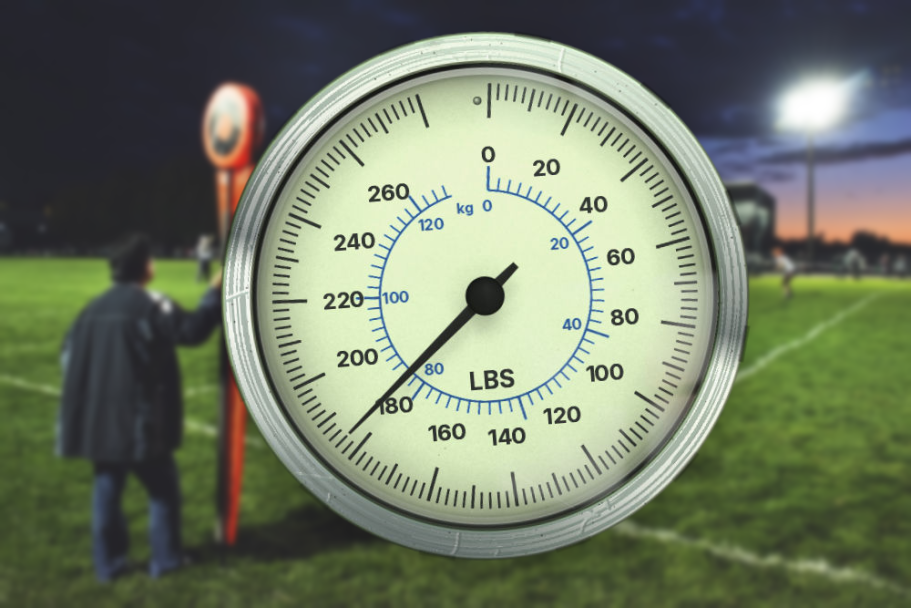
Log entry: 184lb
